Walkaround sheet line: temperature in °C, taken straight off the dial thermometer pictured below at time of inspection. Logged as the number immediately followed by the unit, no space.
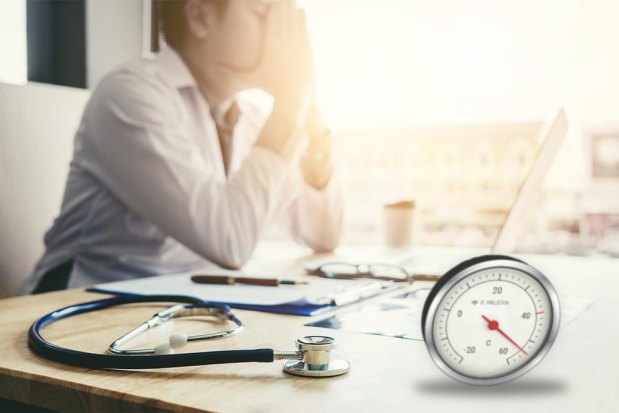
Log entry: 54°C
